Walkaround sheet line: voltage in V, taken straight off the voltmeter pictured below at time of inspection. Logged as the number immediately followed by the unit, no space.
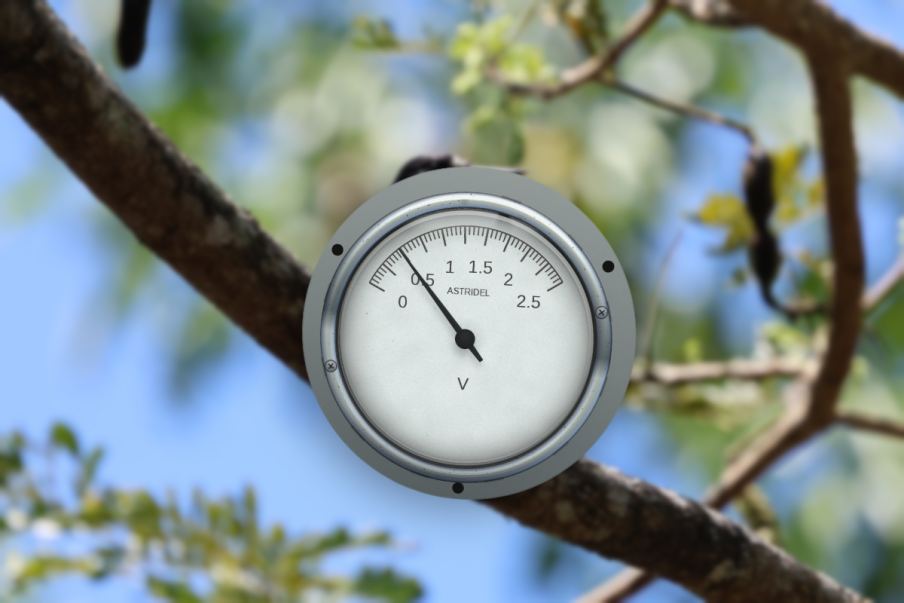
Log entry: 0.5V
